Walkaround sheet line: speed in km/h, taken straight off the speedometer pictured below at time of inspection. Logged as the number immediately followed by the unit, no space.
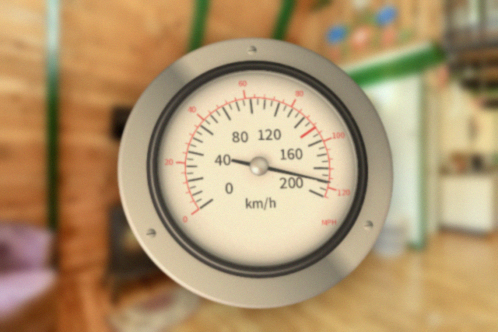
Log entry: 190km/h
